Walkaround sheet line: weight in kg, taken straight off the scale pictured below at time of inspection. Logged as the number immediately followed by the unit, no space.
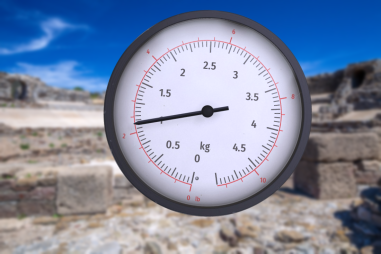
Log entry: 1kg
